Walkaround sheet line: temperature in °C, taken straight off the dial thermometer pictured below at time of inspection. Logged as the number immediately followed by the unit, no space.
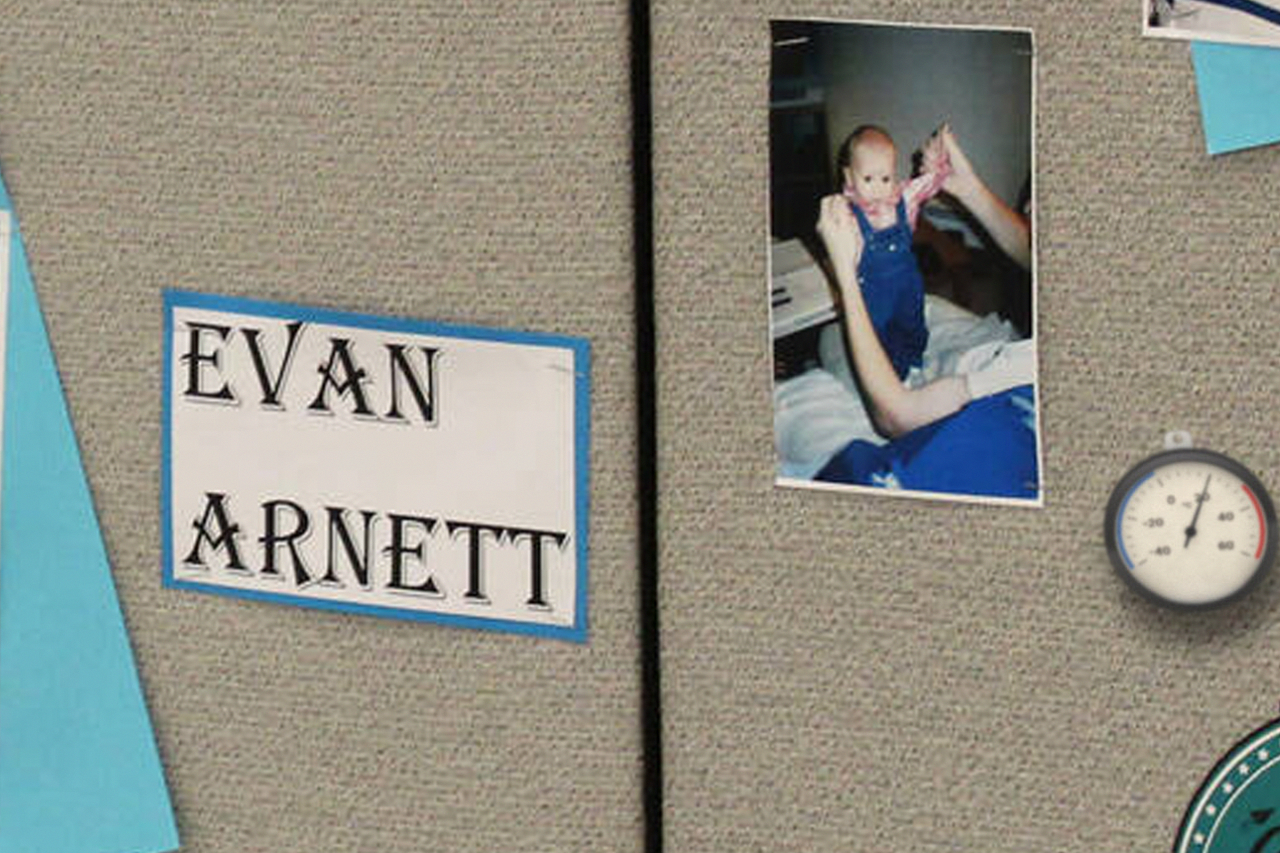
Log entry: 20°C
